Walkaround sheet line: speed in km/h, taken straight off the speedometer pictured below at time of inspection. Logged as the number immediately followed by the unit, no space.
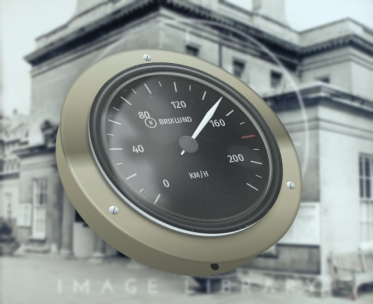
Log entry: 150km/h
